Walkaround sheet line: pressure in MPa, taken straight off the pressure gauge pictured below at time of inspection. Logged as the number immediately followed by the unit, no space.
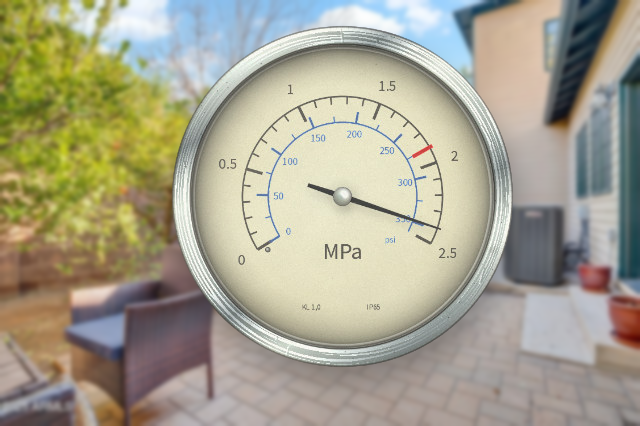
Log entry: 2.4MPa
